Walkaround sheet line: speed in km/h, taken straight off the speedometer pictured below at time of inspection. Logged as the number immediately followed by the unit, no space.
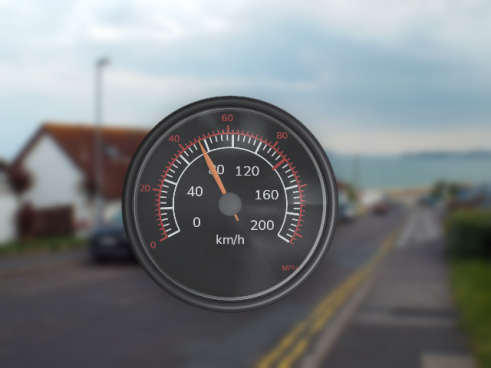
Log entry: 76km/h
